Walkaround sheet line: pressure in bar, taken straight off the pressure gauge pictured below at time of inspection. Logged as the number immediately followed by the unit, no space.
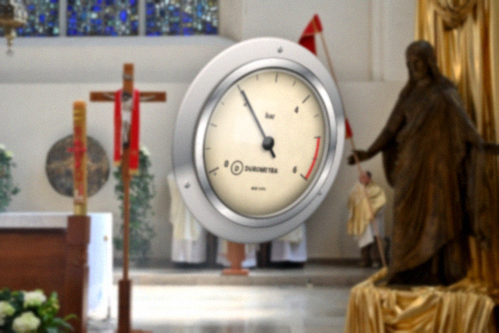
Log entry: 2bar
